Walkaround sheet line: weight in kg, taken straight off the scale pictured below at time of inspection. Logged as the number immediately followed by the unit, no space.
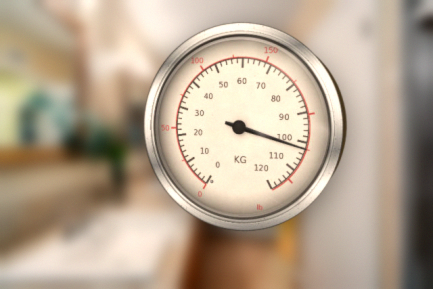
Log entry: 102kg
